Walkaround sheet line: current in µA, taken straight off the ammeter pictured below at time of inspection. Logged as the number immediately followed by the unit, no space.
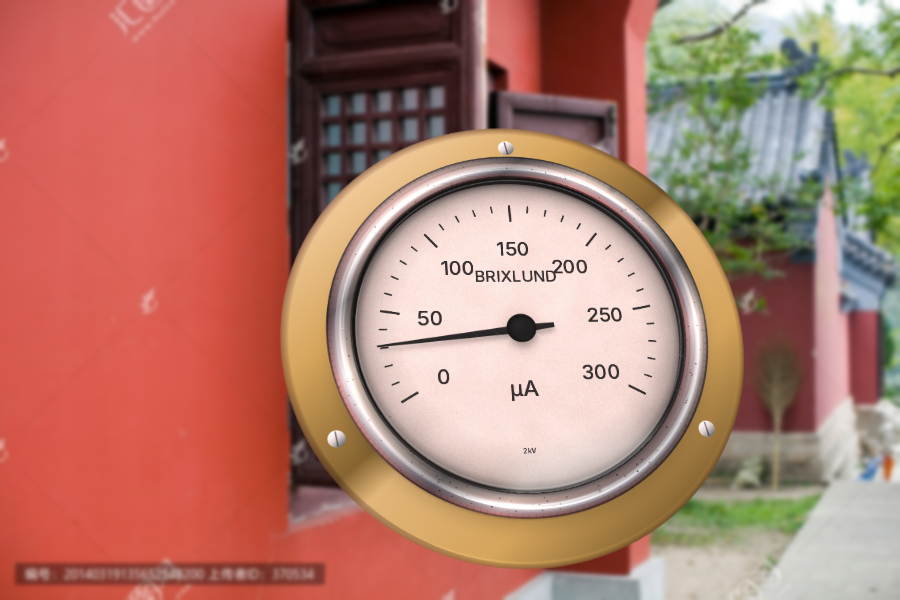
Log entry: 30µA
